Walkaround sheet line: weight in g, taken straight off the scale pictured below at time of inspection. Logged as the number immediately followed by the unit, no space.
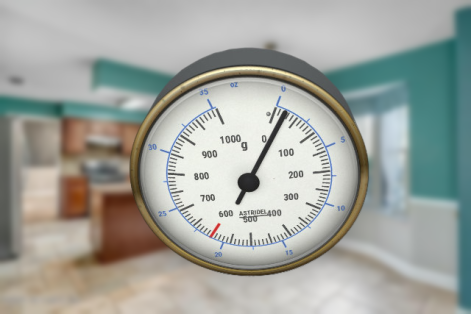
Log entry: 20g
